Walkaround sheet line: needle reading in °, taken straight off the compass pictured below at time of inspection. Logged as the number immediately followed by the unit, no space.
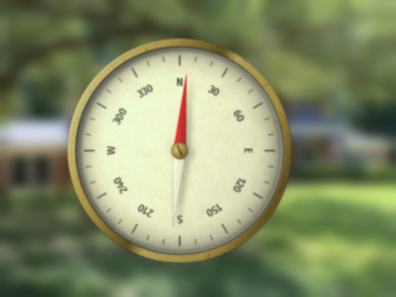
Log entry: 5°
